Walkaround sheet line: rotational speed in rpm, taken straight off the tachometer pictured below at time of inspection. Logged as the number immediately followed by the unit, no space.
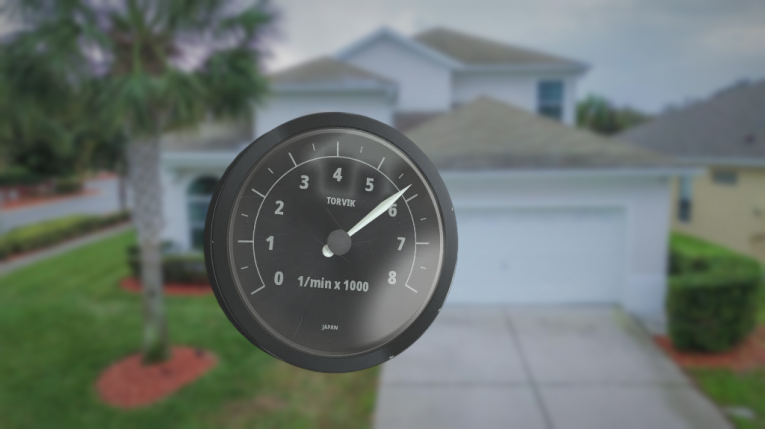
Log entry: 5750rpm
